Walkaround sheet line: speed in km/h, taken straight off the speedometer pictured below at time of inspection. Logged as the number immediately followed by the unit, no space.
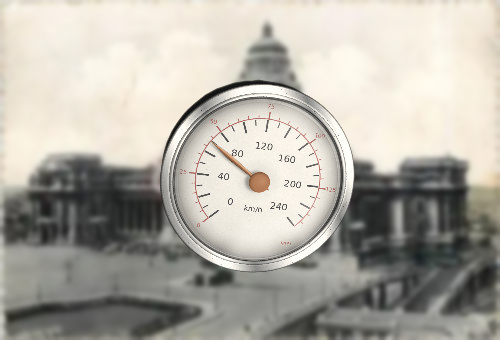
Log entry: 70km/h
